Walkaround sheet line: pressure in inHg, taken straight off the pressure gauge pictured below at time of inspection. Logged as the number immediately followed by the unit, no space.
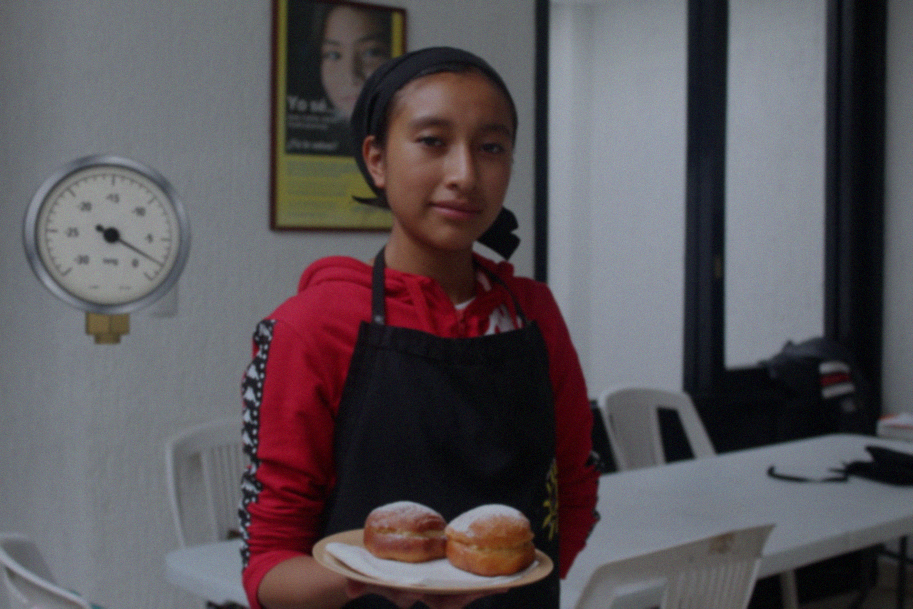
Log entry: -2inHg
